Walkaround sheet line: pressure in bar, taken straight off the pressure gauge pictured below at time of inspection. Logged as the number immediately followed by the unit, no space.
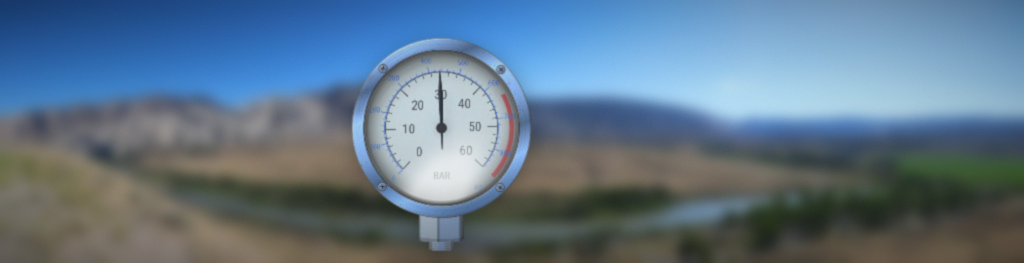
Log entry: 30bar
